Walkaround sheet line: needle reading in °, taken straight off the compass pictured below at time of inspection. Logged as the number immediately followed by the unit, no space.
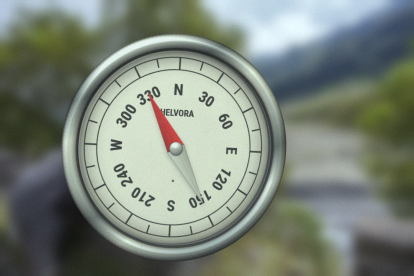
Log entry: 330°
